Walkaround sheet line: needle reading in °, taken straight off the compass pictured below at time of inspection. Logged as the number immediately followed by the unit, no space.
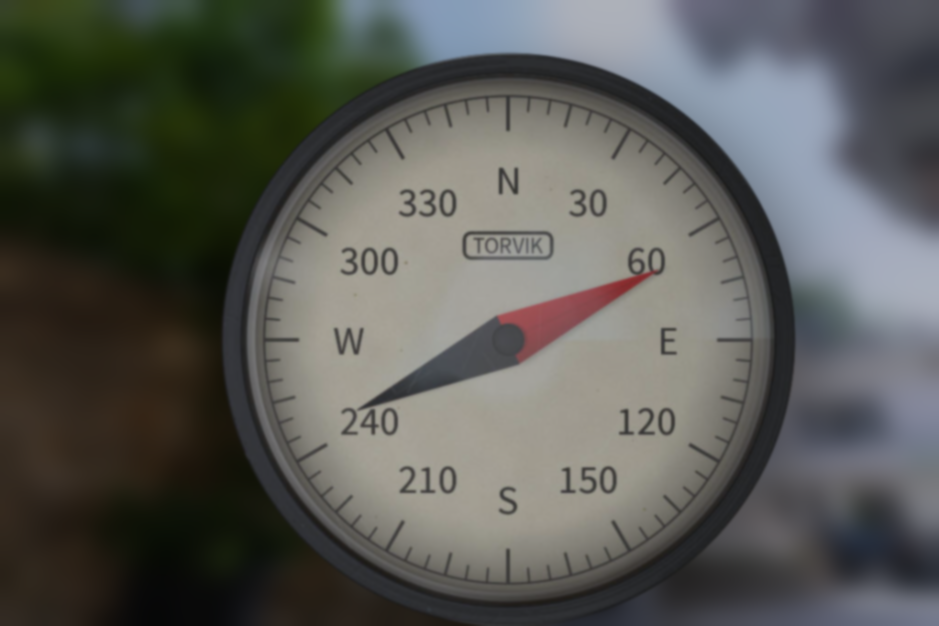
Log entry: 65°
